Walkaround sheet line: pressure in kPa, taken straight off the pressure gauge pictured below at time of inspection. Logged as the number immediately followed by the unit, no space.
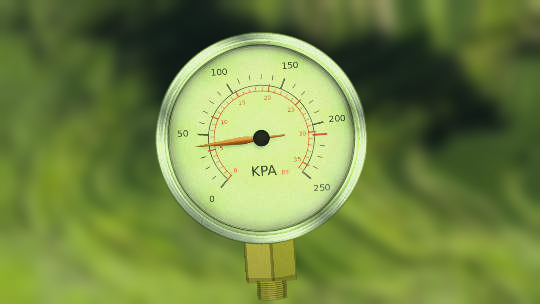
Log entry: 40kPa
